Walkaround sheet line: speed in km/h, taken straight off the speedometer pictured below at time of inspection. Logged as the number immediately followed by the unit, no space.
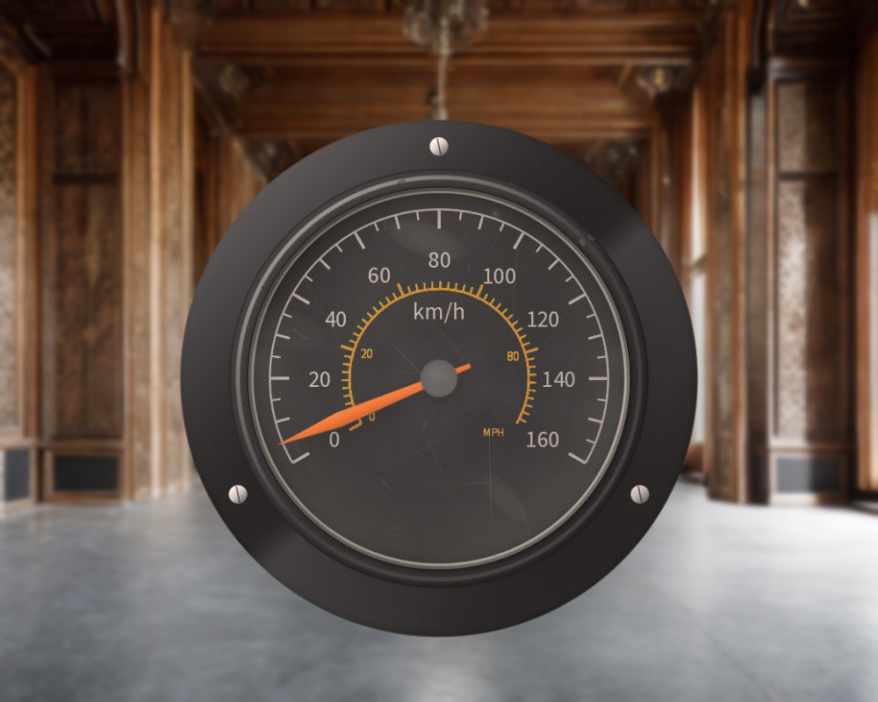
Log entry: 5km/h
